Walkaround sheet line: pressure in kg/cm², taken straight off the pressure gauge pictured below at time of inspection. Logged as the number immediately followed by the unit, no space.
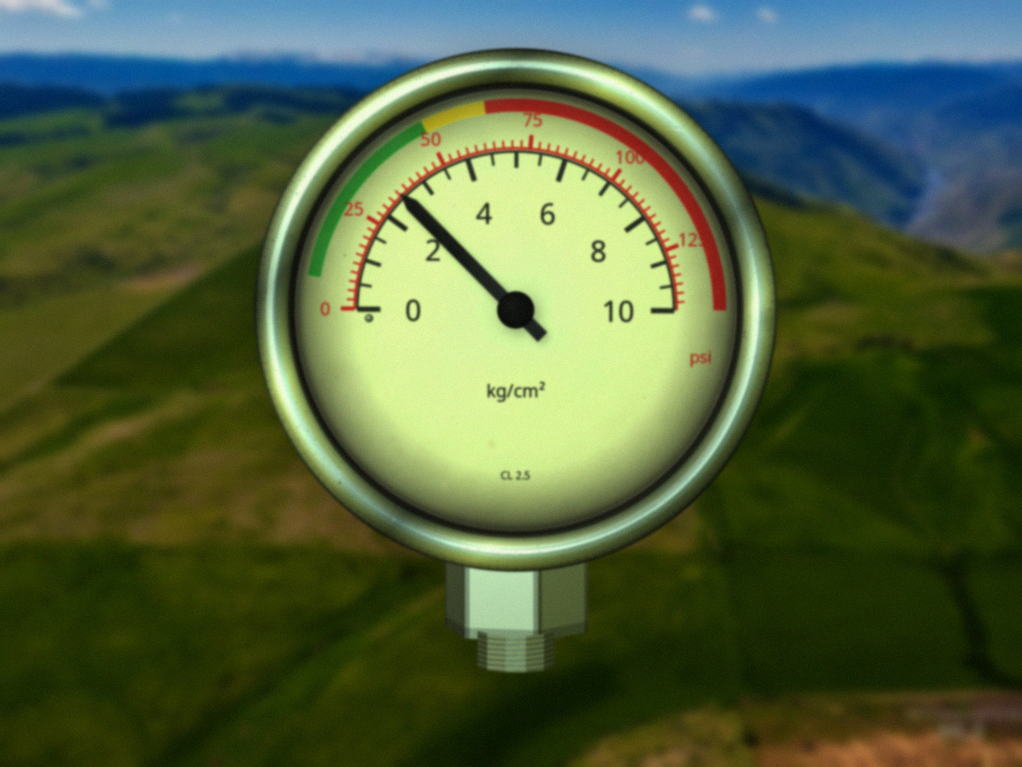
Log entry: 2.5kg/cm²
